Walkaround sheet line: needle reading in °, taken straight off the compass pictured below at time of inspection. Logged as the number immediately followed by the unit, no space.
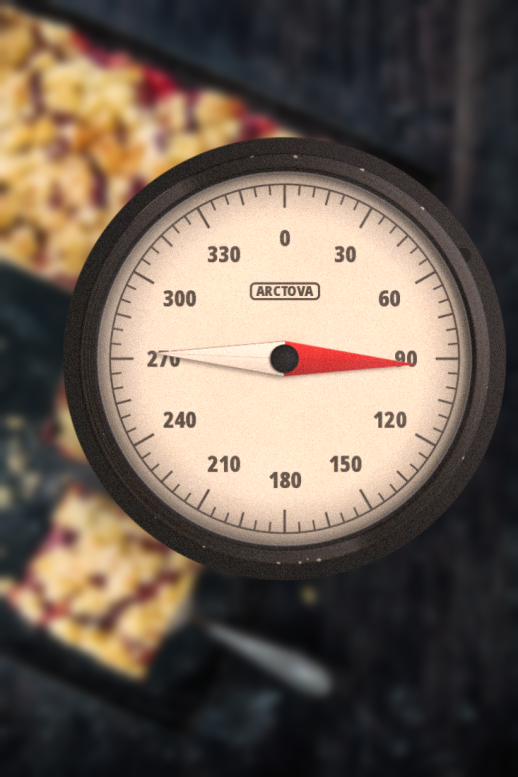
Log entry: 92.5°
